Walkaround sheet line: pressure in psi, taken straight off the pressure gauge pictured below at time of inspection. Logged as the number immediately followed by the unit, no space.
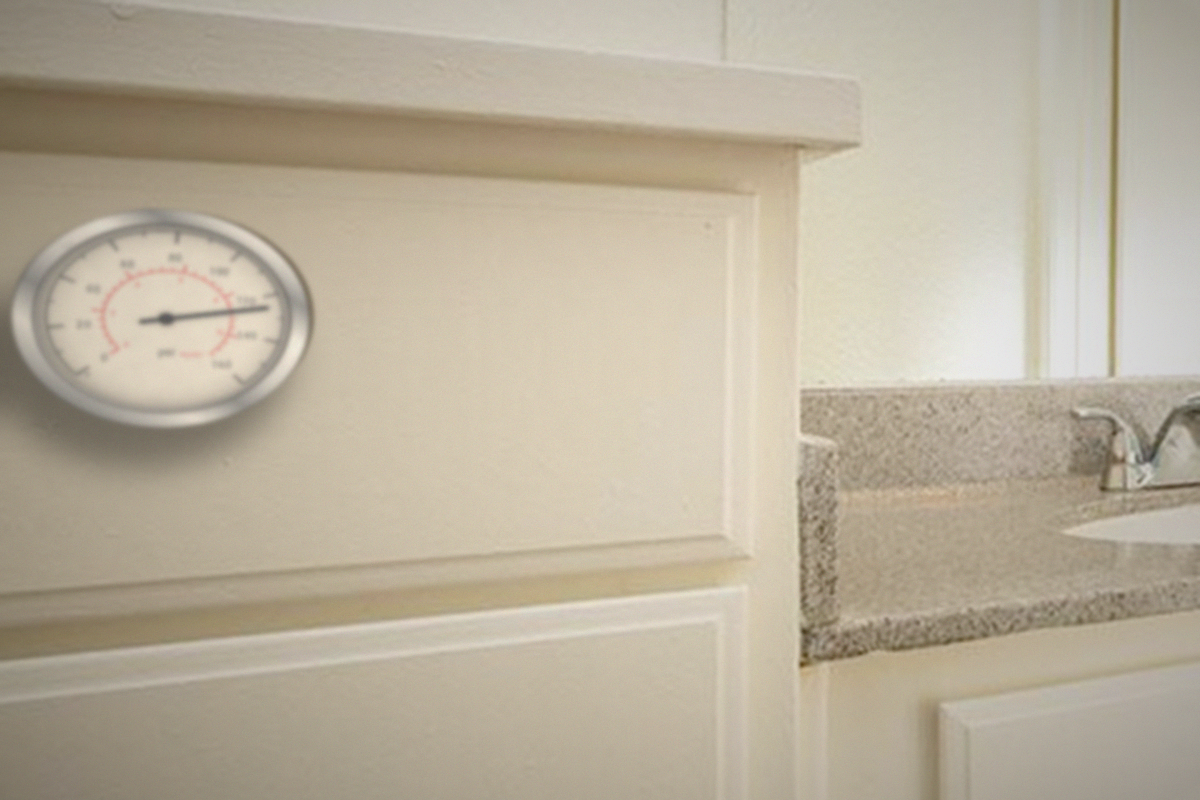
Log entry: 125psi
